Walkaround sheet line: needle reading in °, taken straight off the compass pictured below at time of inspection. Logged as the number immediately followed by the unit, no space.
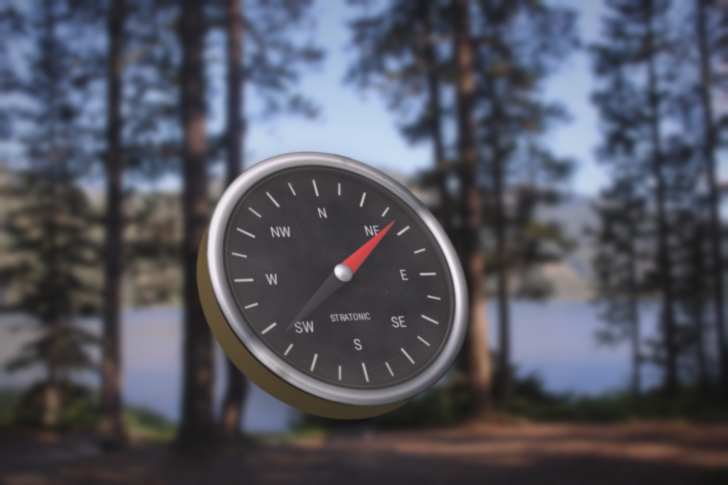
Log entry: 52.5°
